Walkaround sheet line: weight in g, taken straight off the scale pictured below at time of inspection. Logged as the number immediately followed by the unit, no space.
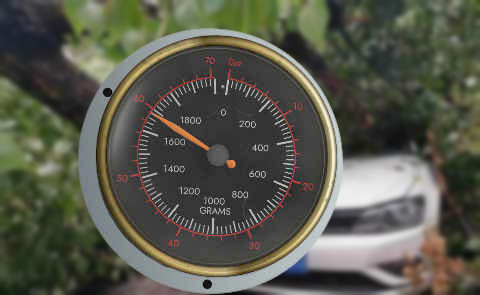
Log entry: 1680g
